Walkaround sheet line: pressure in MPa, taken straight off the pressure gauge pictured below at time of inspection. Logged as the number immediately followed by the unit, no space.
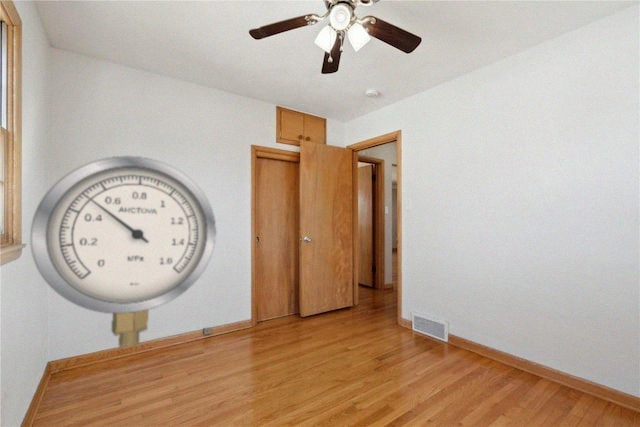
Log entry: 0.5MPa
